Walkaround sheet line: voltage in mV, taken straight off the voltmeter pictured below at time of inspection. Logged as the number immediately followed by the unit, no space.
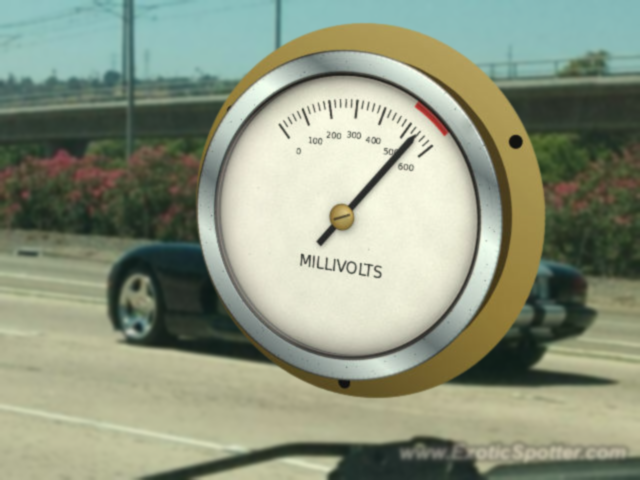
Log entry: 540mV
